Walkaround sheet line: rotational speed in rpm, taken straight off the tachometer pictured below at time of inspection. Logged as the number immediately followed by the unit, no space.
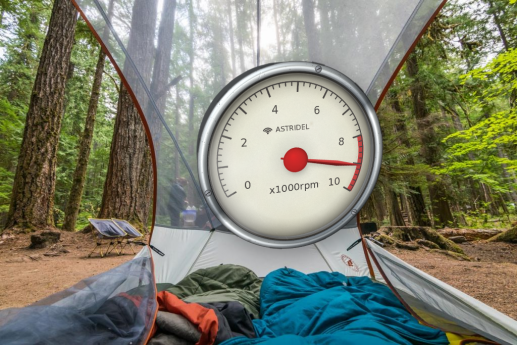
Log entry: 9000rpm
